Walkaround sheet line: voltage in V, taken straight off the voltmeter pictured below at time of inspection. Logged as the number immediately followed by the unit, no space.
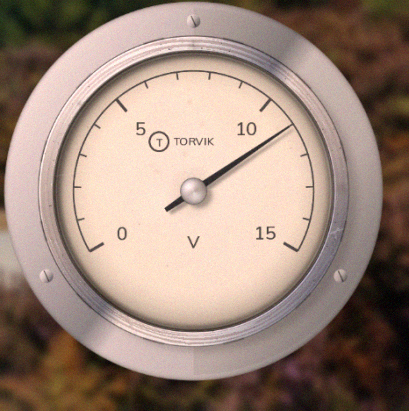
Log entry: 11V
